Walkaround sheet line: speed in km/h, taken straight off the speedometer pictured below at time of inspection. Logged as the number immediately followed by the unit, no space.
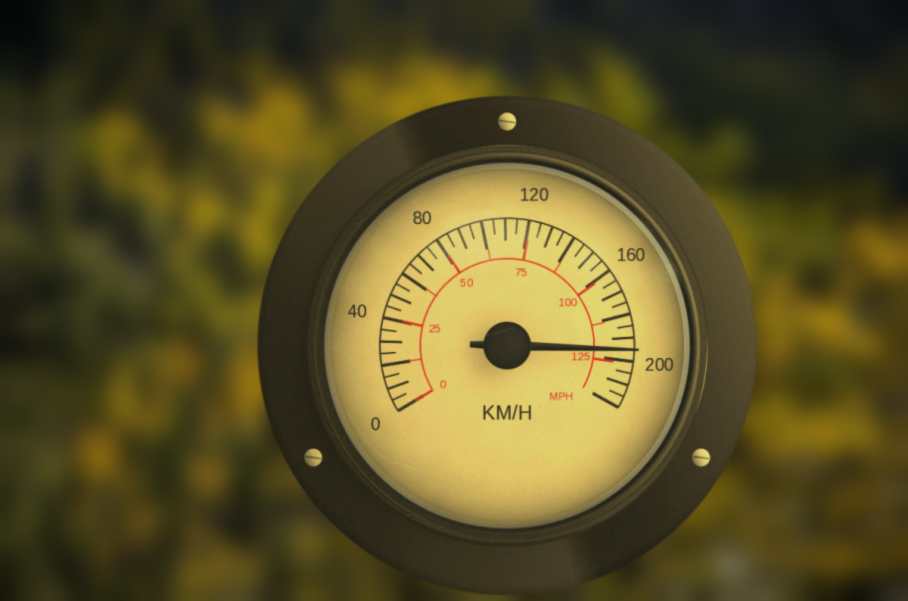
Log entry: 195km/h
